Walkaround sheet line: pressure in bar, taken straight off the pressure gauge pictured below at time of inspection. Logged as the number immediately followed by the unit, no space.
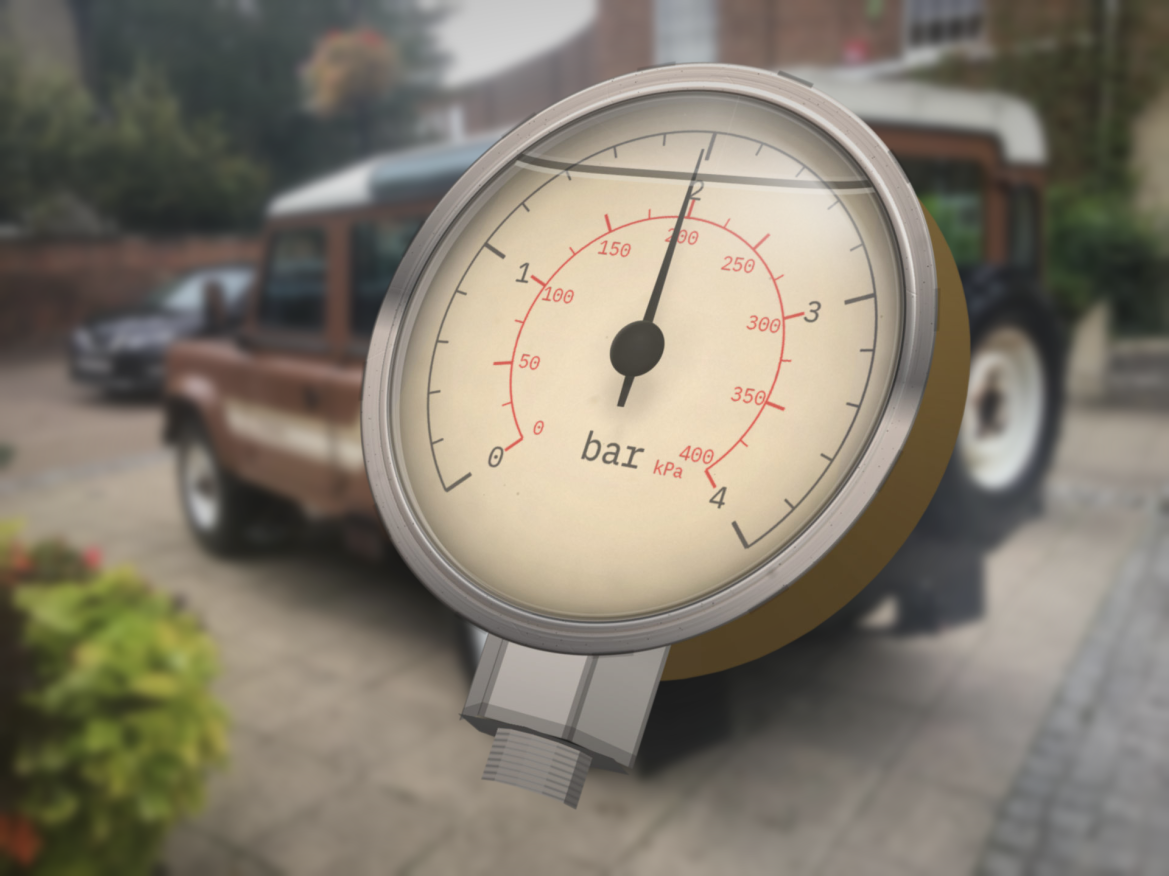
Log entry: 2bar
